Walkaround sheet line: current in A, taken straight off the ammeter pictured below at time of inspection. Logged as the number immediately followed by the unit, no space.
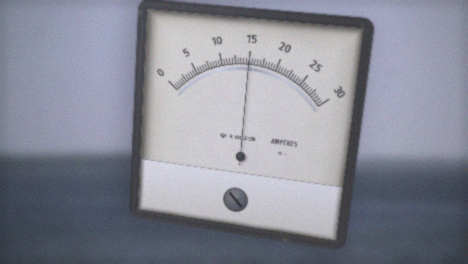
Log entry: 15A
